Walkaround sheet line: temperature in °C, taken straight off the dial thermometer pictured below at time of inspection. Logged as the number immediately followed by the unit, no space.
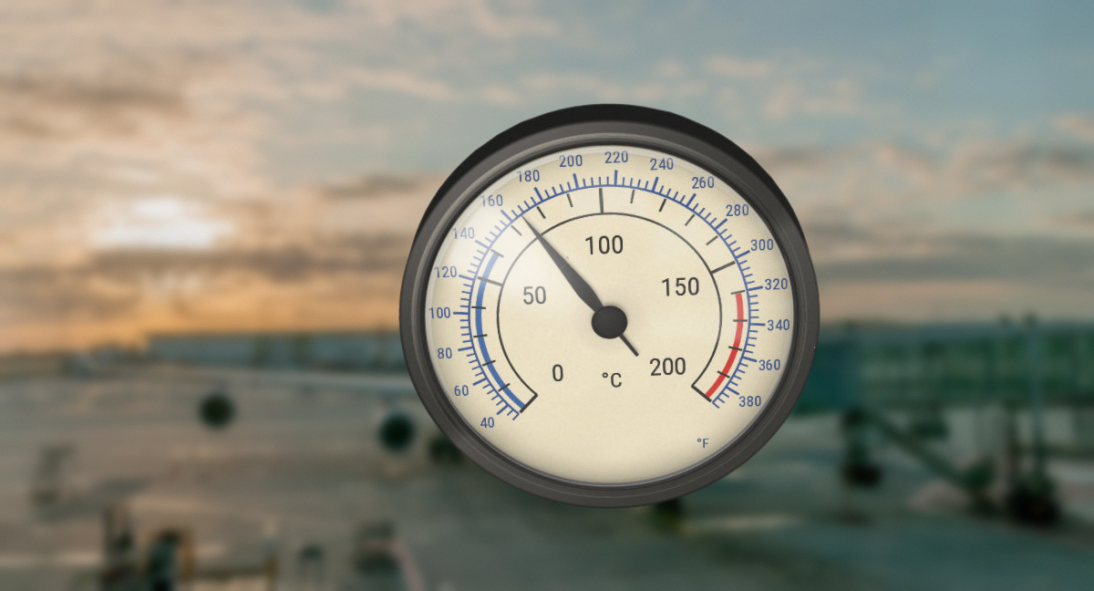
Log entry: 75°C
